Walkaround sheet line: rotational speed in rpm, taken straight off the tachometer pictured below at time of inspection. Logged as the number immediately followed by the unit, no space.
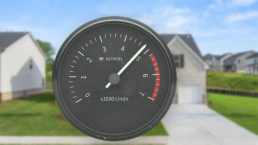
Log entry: 4800rpm
